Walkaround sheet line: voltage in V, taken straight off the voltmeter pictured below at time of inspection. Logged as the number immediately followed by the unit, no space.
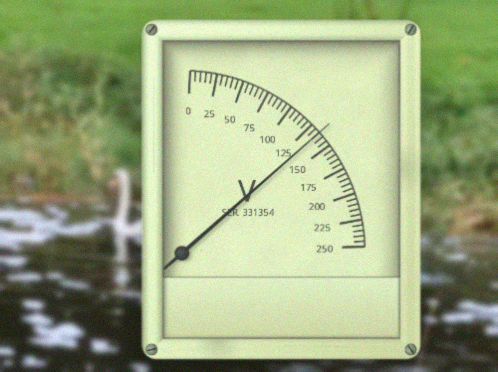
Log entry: 135V
